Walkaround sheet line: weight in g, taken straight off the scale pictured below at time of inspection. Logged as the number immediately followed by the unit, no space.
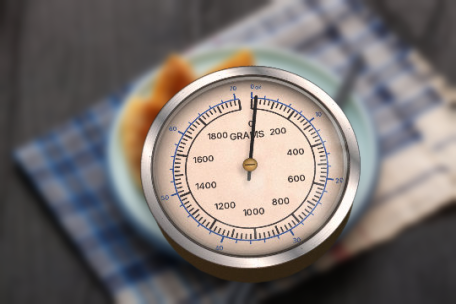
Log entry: 20g
